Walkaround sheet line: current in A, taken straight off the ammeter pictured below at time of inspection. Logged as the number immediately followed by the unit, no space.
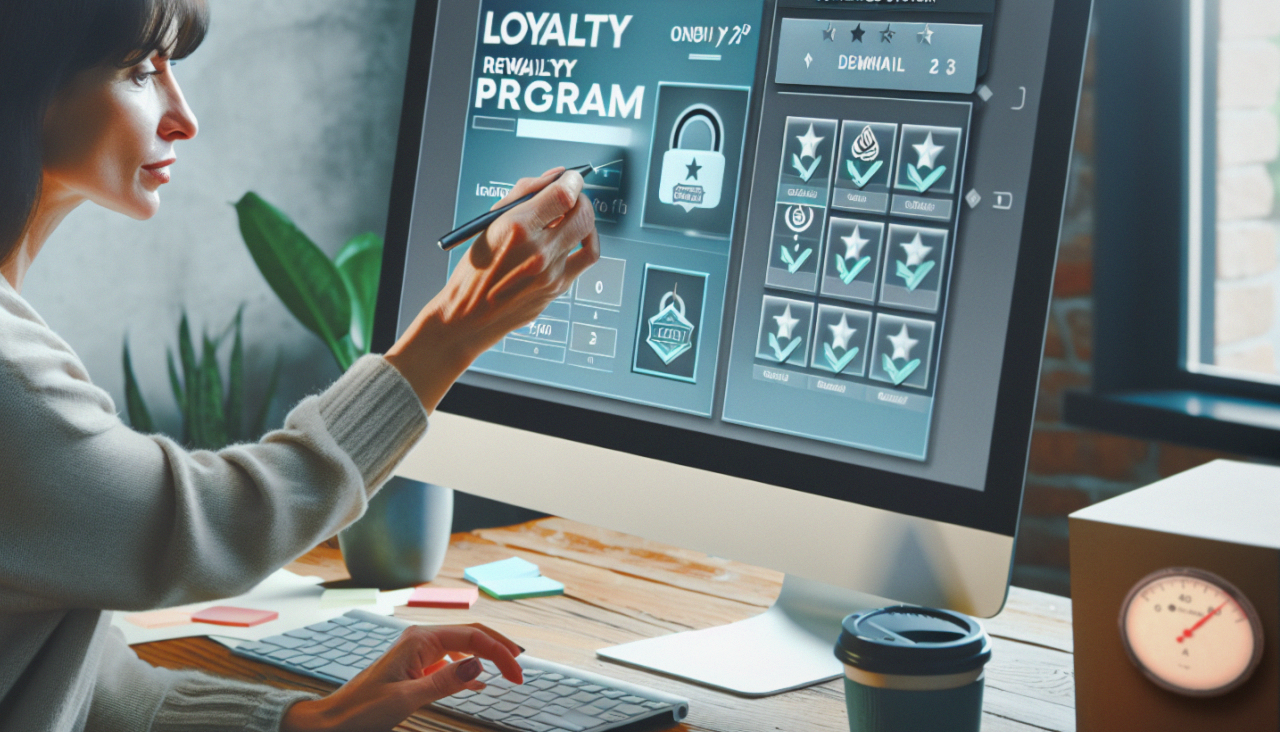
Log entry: 80A
